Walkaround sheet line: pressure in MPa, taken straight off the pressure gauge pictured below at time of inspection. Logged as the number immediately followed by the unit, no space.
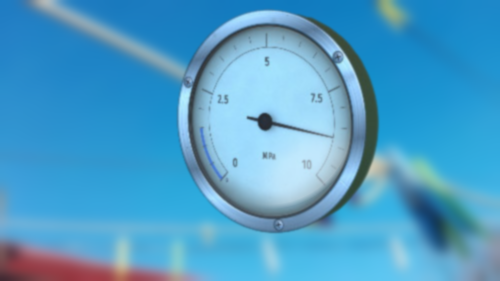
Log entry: 8.75MPa
